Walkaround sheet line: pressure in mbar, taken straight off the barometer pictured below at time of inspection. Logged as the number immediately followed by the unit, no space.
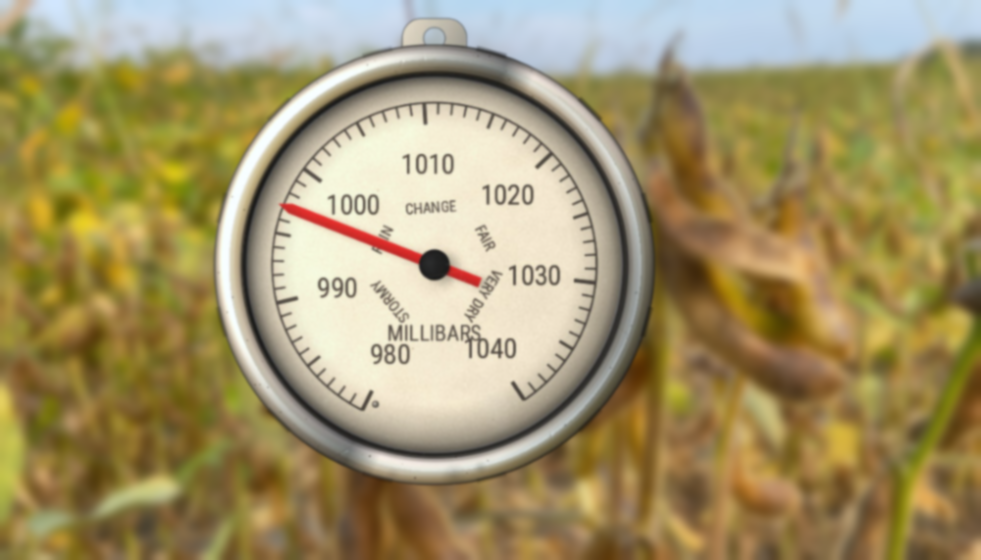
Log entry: 997mbar
